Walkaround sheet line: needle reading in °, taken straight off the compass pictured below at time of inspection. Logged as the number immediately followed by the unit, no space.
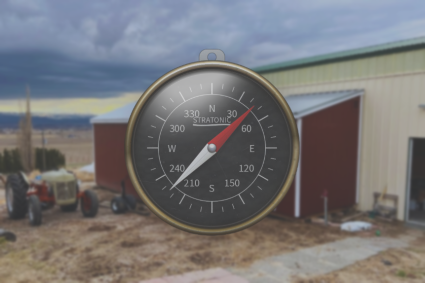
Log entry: 45°
